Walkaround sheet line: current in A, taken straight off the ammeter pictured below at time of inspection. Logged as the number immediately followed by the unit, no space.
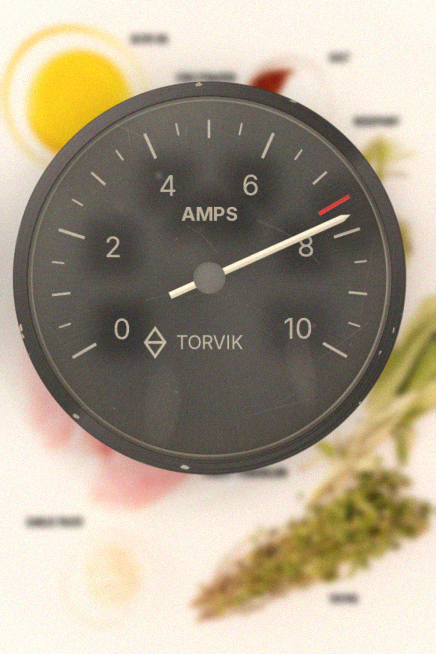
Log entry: 7.75A
